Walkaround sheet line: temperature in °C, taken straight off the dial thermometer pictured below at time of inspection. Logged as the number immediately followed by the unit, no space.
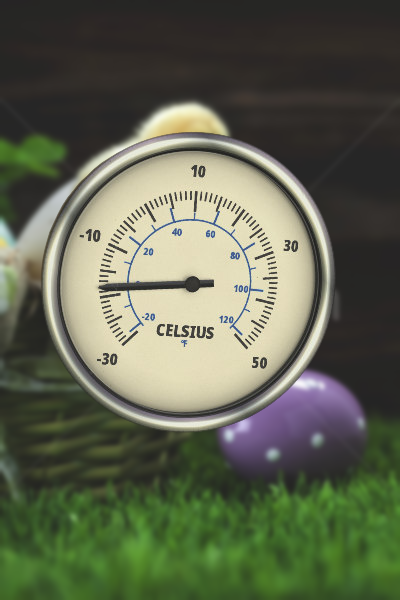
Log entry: -18°C
